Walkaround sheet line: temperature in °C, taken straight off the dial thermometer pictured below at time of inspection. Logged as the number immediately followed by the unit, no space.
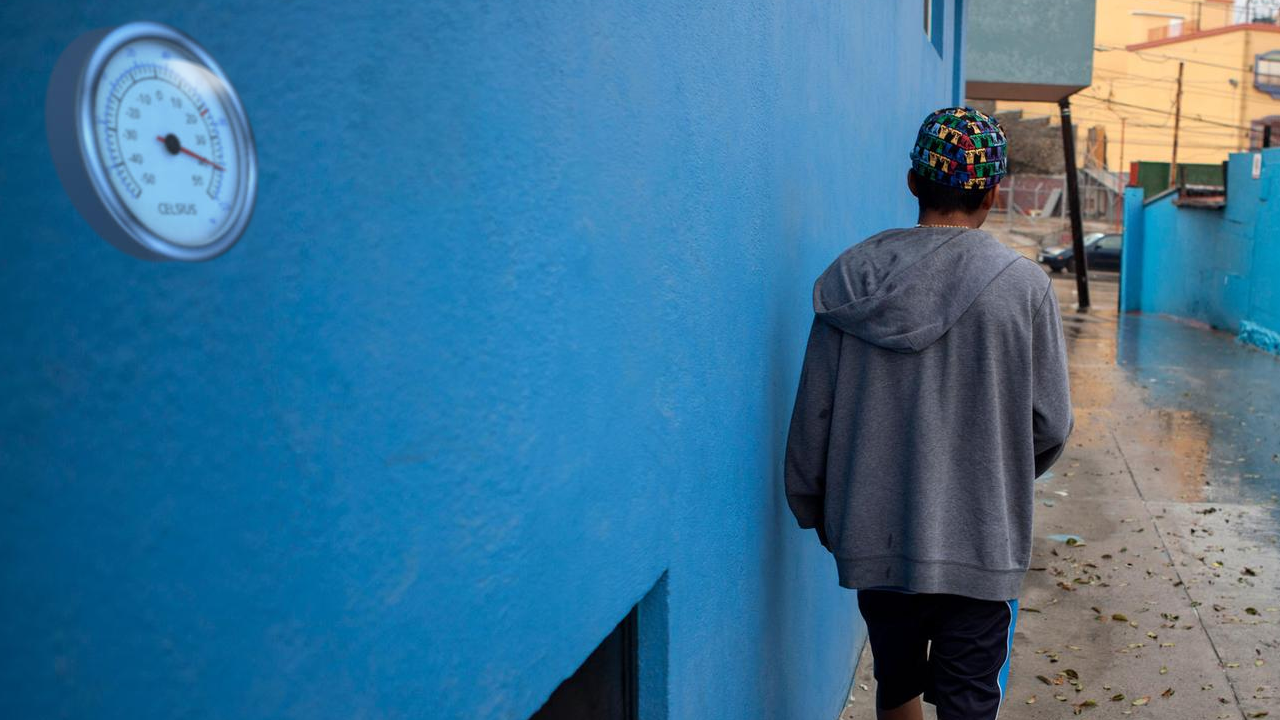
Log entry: 40°C
